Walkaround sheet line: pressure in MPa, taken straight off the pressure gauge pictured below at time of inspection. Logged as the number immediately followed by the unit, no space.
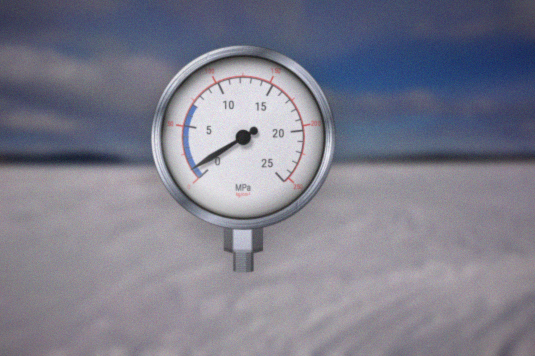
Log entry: 1MPa
